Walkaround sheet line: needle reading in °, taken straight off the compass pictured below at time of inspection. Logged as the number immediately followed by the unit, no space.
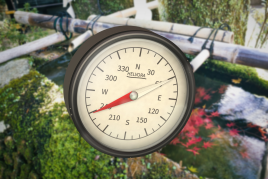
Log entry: 240°
